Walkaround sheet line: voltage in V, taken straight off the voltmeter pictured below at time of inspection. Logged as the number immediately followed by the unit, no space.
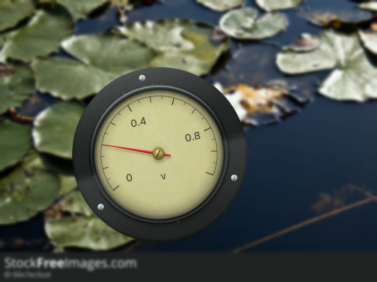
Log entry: 0.2V
